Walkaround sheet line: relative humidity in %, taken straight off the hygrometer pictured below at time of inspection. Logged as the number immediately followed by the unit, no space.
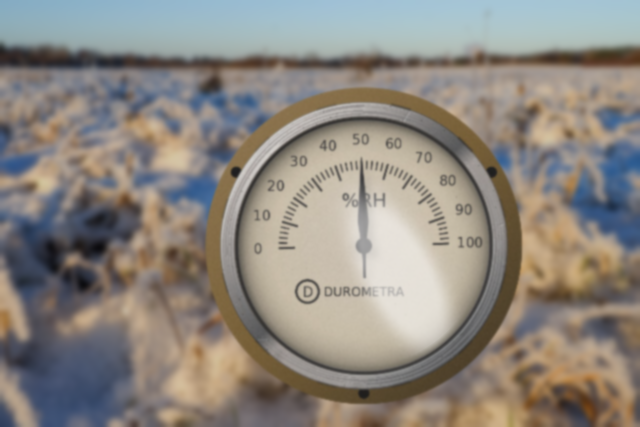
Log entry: 50%
